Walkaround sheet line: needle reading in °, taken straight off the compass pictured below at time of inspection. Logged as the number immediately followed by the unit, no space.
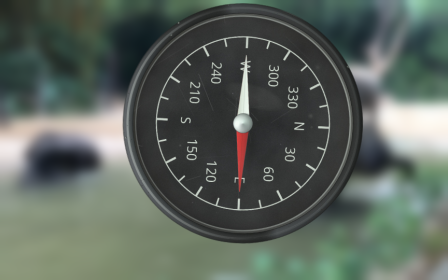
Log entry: 90°
